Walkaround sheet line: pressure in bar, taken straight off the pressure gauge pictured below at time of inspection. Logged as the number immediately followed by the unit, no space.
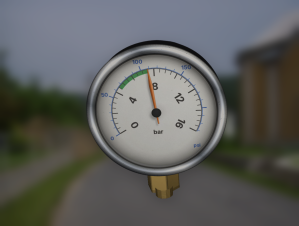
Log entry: 7.5bar
